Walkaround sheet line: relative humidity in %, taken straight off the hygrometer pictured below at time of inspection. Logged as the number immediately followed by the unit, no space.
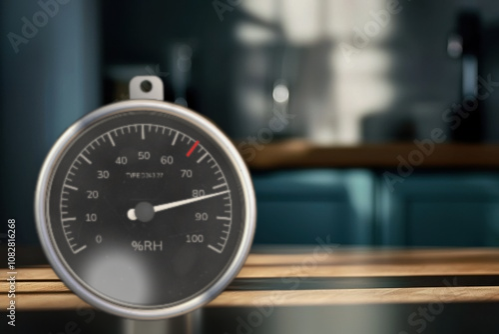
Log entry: 82%
